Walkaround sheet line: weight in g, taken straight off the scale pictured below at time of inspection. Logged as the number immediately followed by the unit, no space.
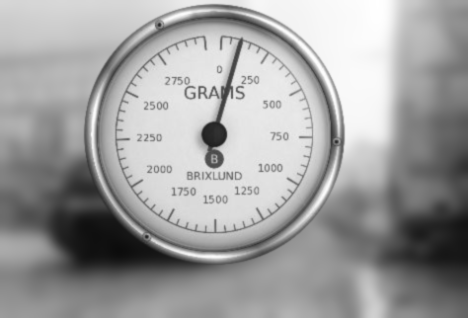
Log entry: 100g
